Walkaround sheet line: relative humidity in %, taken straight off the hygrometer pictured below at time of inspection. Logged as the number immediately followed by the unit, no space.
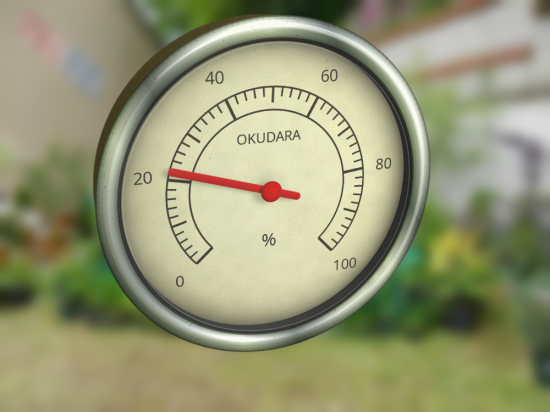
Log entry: 22%
